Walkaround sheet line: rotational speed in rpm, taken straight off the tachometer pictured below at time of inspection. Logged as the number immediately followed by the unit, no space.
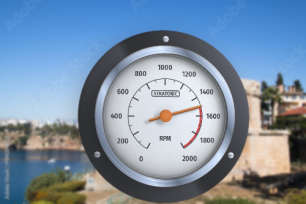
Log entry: 1500rpm
